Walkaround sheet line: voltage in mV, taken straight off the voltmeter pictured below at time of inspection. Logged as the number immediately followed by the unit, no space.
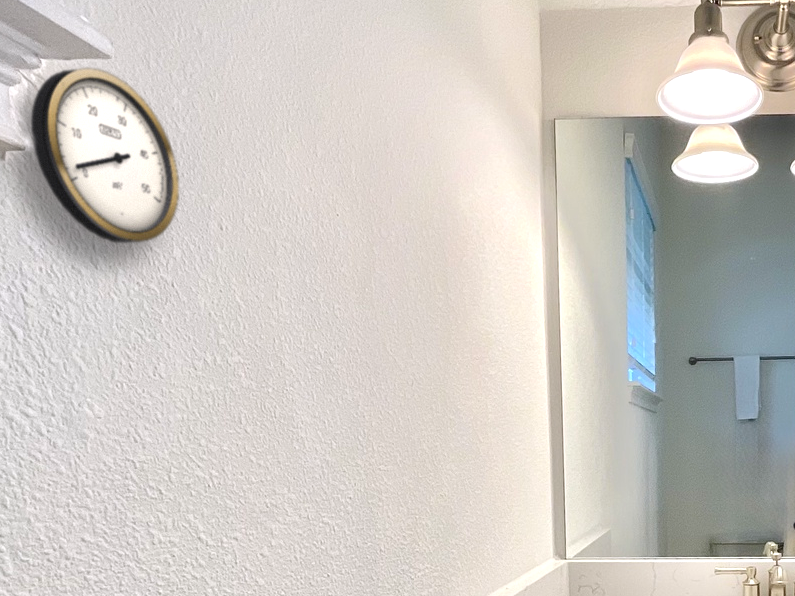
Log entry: 2mV
